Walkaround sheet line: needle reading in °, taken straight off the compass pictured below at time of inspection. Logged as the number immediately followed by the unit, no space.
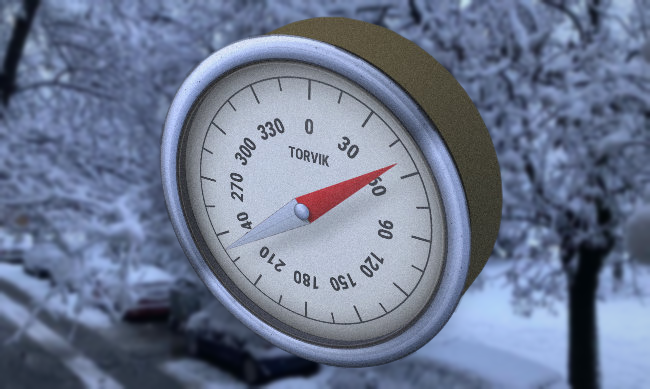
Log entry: 52.5°
